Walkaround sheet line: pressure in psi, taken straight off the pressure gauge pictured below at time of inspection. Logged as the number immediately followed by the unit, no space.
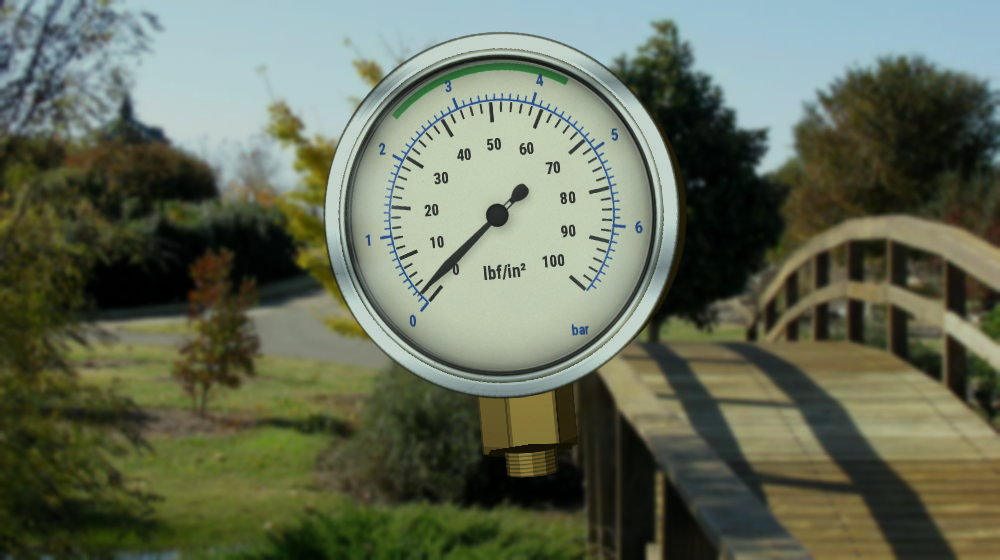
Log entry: 2psi
